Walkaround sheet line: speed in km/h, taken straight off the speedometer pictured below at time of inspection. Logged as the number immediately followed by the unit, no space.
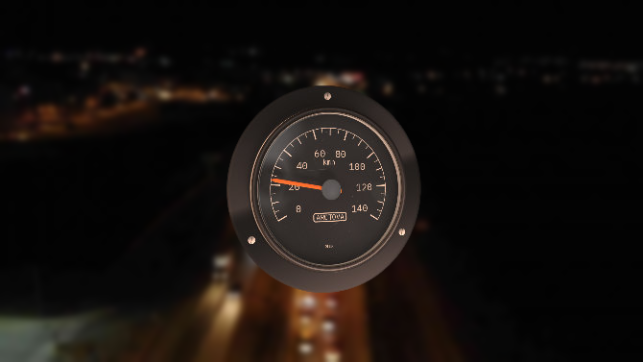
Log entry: 22.5km/h
